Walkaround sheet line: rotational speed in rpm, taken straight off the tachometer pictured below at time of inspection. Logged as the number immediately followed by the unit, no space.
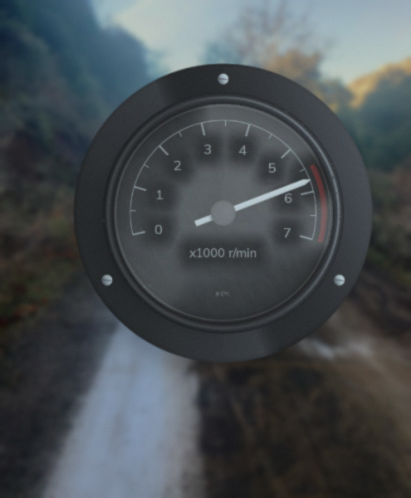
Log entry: 5750rpm
